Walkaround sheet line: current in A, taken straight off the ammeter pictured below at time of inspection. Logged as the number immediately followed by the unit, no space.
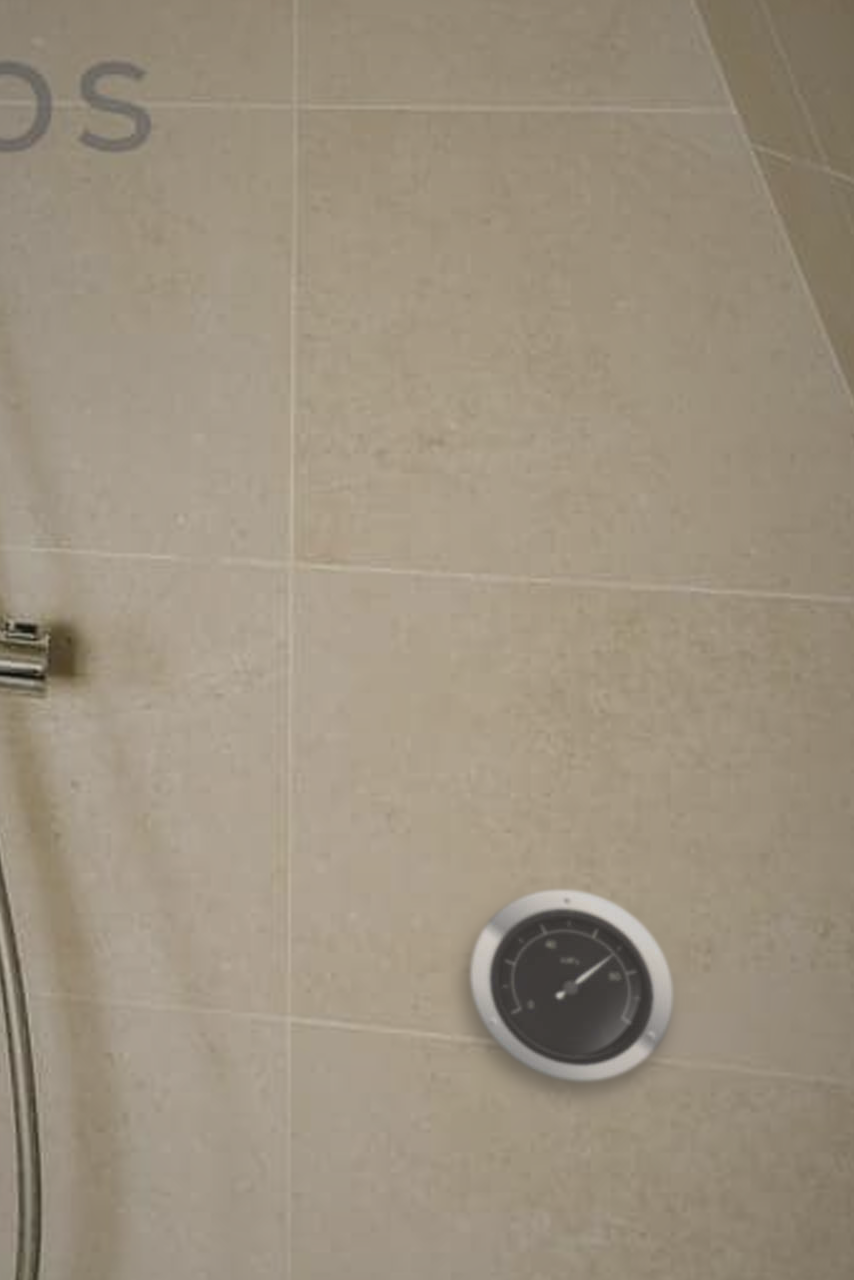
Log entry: 70A
